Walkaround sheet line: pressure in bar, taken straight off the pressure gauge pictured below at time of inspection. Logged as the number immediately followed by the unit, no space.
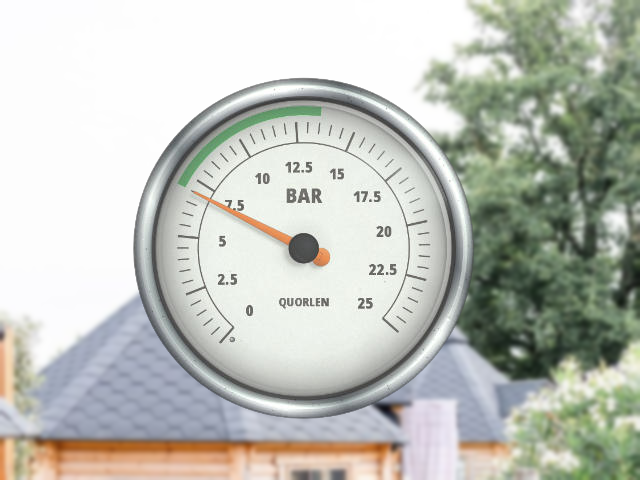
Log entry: 7bar
